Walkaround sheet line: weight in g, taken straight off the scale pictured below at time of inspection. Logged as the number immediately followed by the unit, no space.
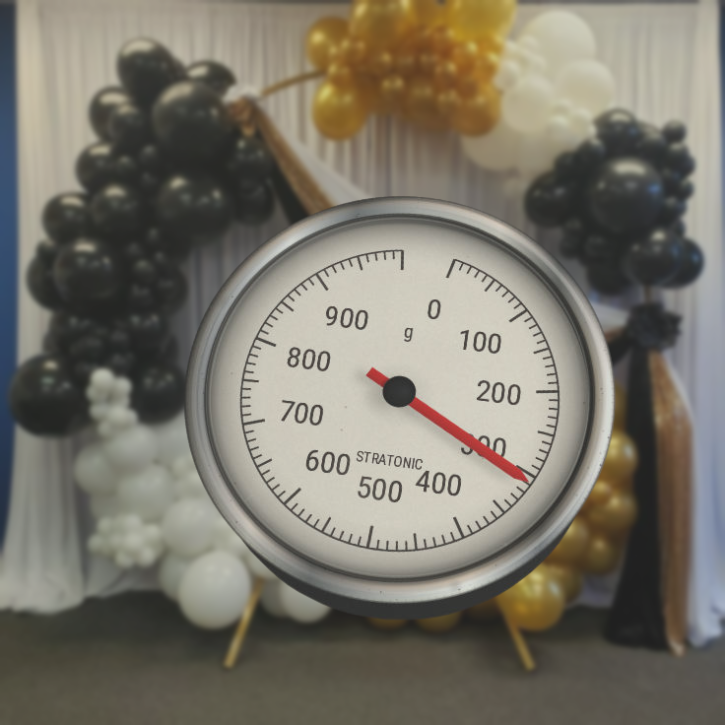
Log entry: 310g
